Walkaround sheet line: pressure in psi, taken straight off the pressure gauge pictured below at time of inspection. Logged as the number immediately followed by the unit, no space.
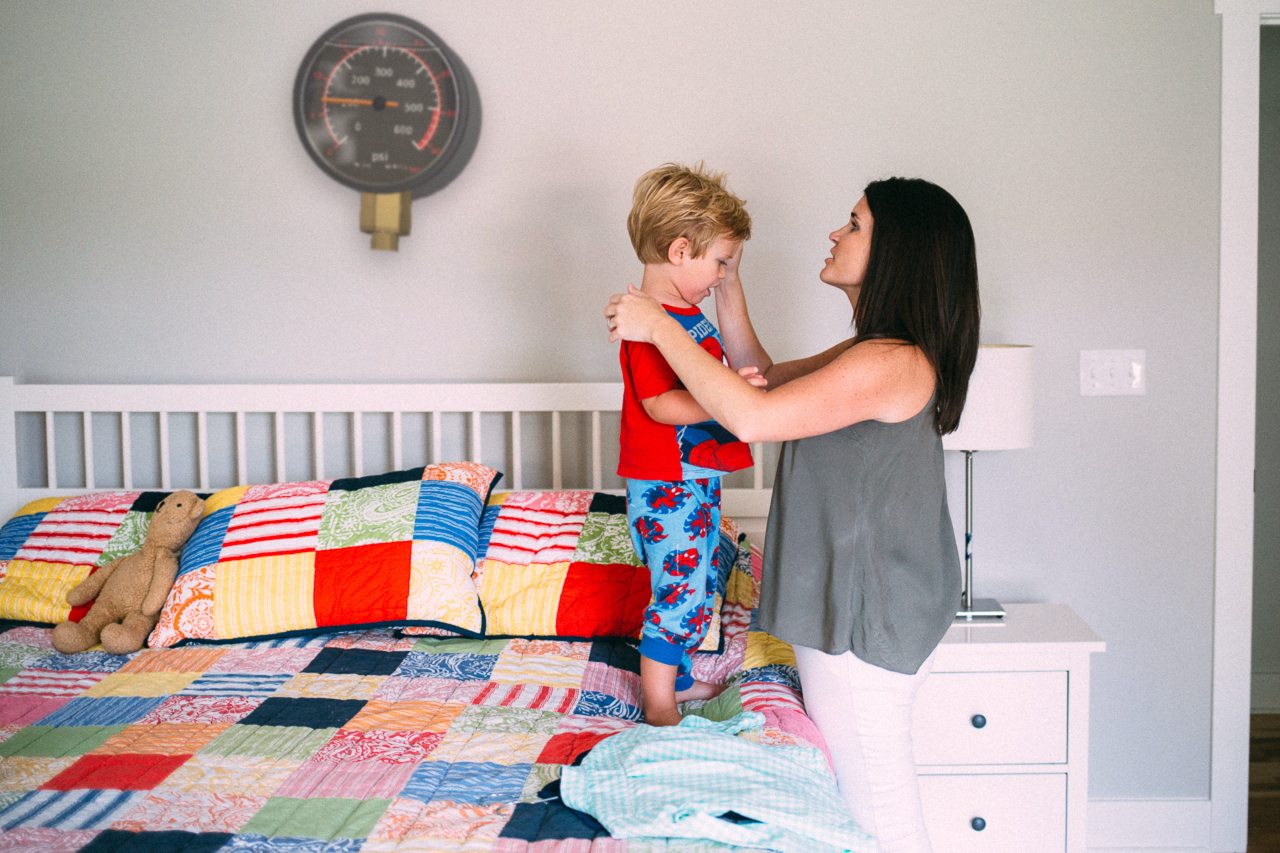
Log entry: 100psi
